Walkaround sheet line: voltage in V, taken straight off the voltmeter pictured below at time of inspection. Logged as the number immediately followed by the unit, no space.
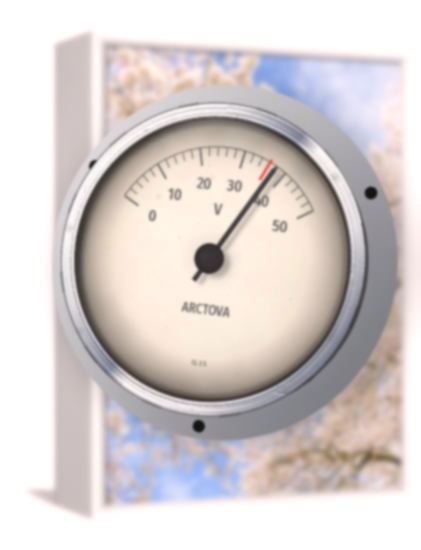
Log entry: 38V
